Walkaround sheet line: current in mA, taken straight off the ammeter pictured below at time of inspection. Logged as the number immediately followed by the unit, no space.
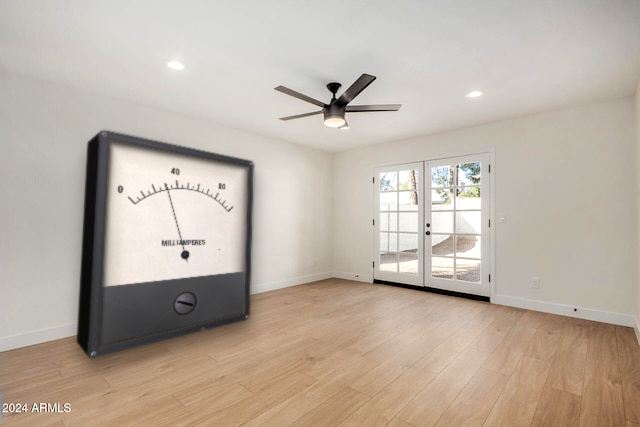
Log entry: 30mA
